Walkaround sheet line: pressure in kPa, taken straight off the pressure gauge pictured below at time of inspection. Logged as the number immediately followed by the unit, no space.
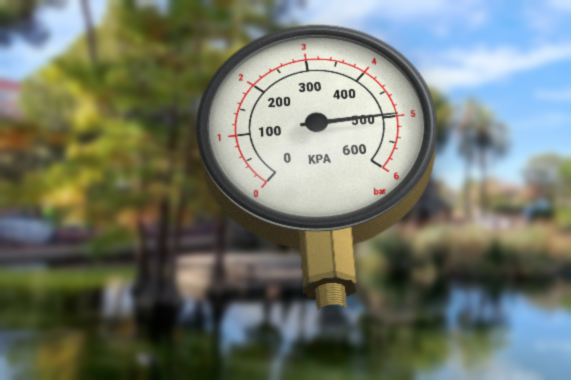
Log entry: 500kPa
